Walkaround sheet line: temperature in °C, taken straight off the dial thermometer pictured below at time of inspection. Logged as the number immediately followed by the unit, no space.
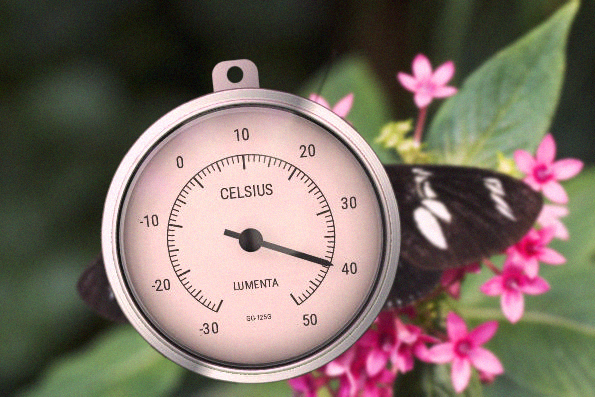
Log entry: 40°C
